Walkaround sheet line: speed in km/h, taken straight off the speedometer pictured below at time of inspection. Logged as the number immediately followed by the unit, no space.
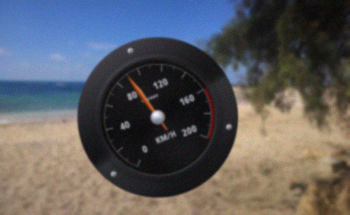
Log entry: 90km/h
